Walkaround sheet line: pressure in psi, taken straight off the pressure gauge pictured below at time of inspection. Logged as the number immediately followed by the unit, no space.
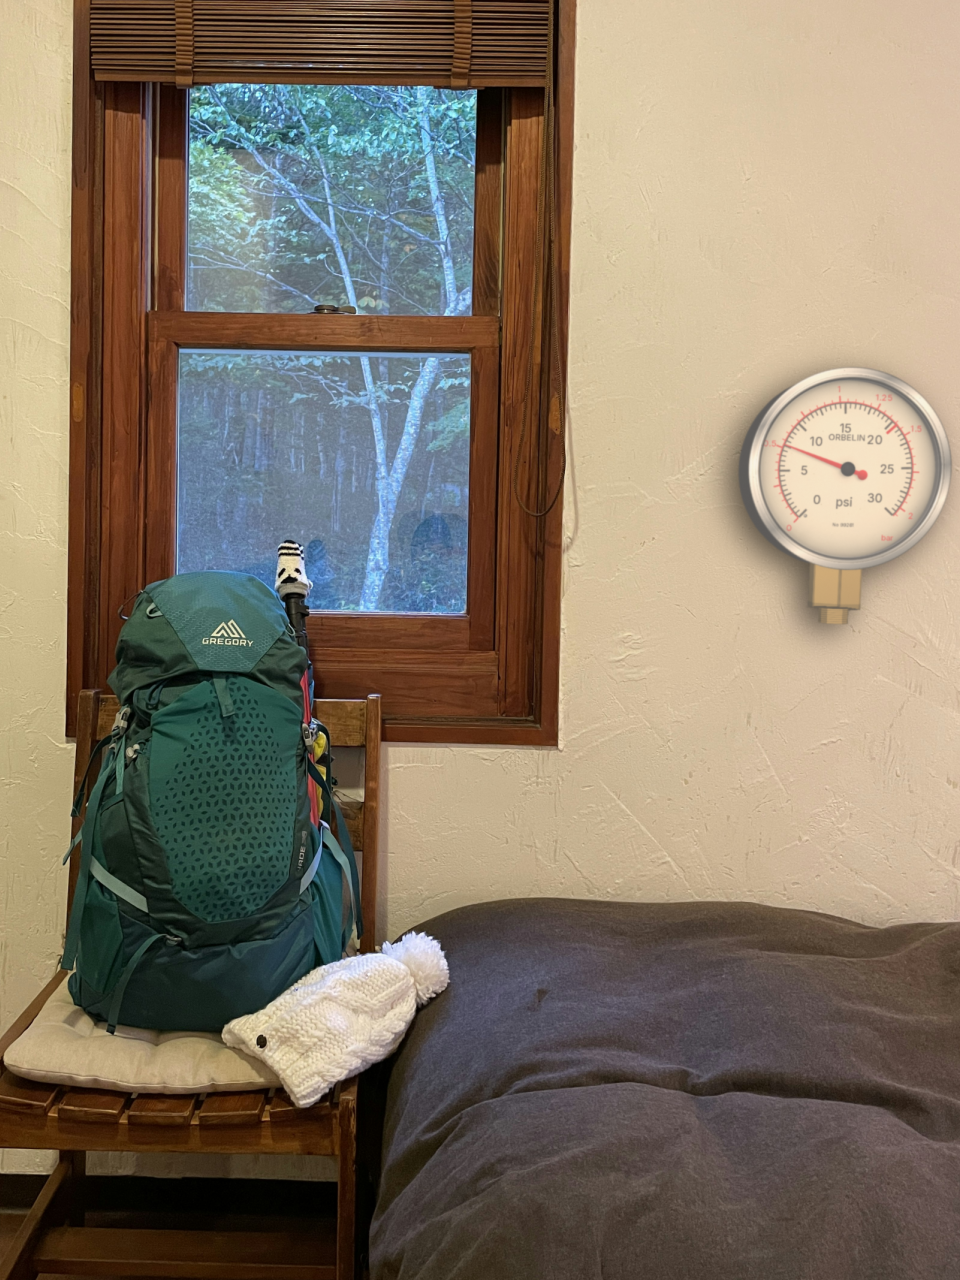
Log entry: 7.5psi
